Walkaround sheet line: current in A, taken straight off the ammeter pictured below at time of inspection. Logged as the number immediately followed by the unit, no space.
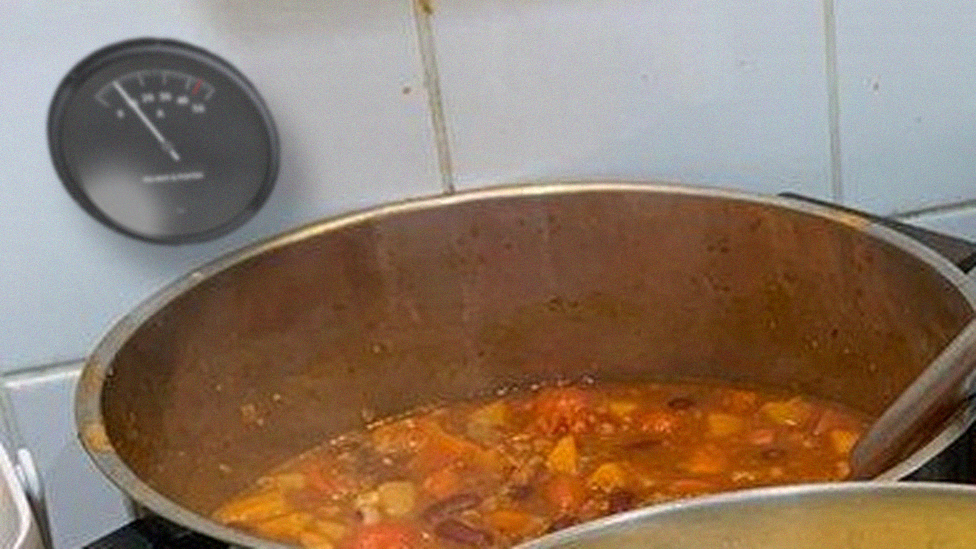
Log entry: 10A
